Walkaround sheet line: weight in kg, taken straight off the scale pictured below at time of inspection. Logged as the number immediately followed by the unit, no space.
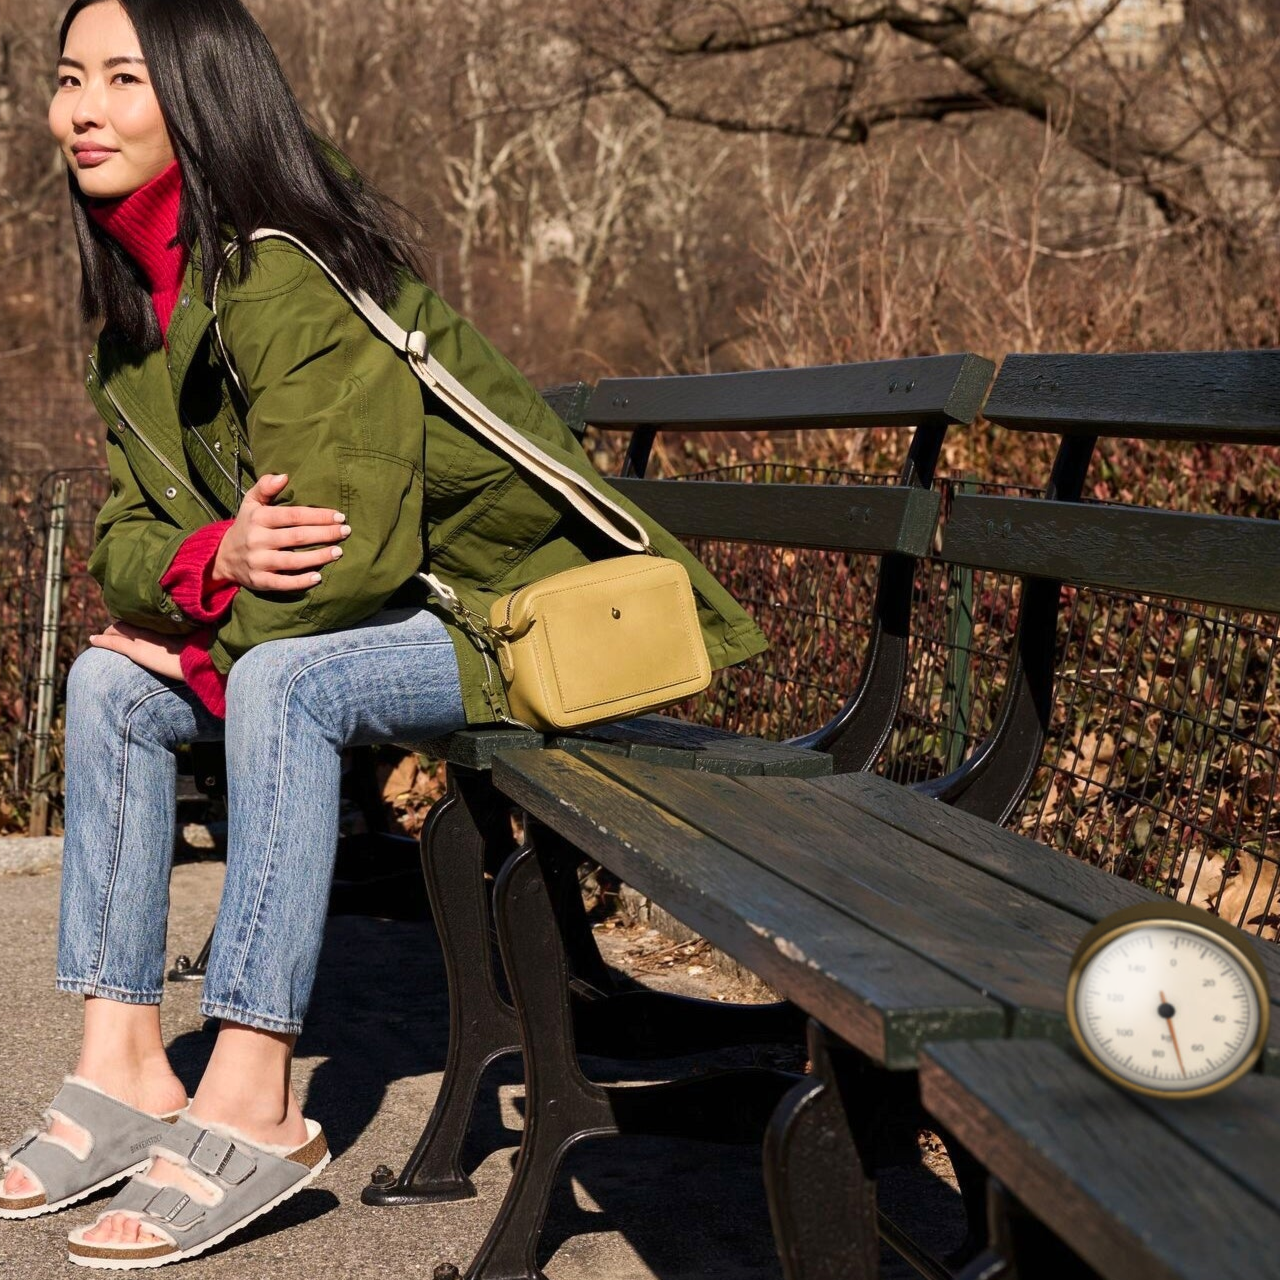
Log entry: 70kg
